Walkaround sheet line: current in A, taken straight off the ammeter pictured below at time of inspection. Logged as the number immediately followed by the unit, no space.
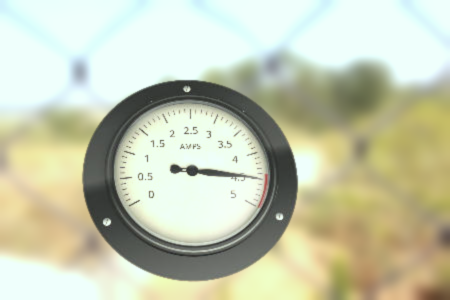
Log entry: 4.5A
